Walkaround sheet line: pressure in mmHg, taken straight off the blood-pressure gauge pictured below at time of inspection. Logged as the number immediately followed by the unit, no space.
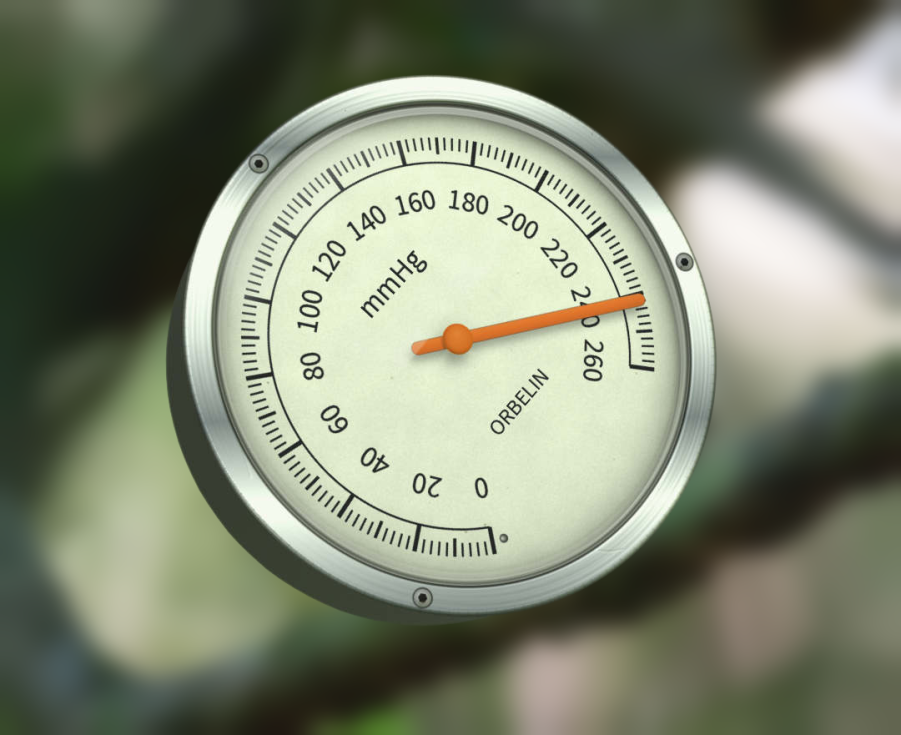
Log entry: 242mmHg
